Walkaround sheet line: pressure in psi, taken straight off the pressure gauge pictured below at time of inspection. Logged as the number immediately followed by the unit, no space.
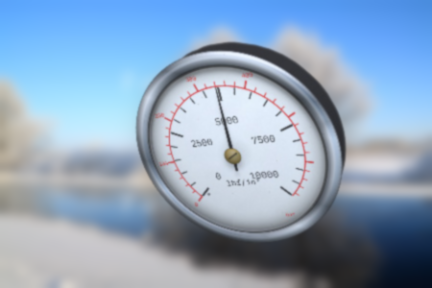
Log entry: 5000psi
